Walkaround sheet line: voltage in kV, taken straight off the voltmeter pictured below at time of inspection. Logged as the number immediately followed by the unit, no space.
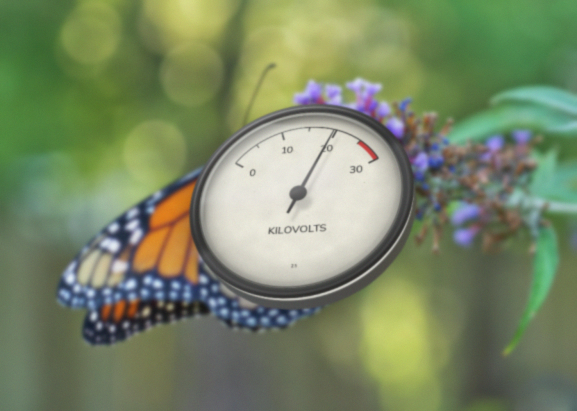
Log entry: 20kV
